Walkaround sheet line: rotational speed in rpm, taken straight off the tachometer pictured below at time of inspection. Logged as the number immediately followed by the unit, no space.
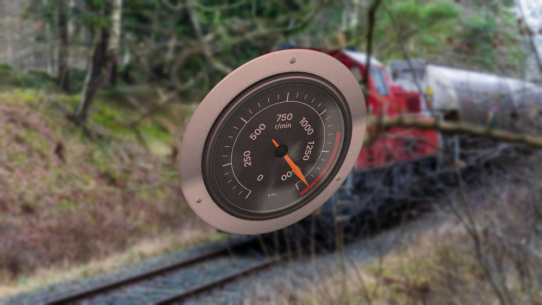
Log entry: 1450rpm
